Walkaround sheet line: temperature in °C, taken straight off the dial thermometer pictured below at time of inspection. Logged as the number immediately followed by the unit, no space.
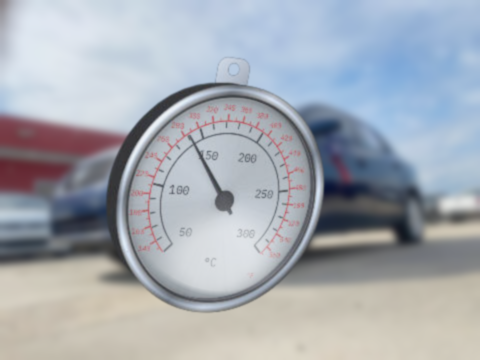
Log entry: 140°C
